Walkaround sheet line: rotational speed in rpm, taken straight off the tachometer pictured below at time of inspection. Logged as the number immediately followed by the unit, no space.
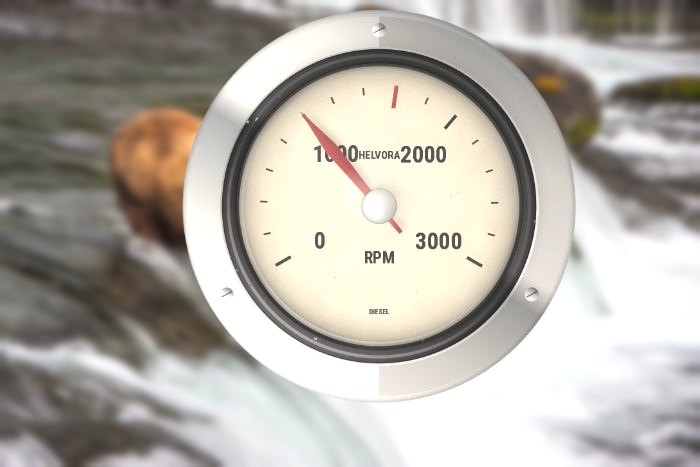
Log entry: 1000rpm
